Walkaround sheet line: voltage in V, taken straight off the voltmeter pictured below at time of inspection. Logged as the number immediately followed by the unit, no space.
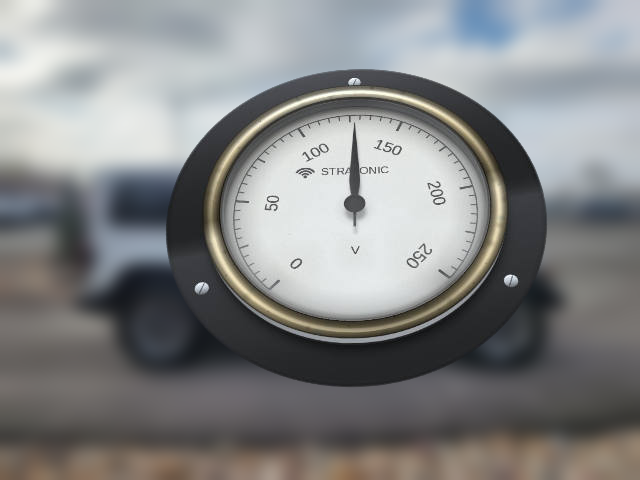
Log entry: 127.5V
